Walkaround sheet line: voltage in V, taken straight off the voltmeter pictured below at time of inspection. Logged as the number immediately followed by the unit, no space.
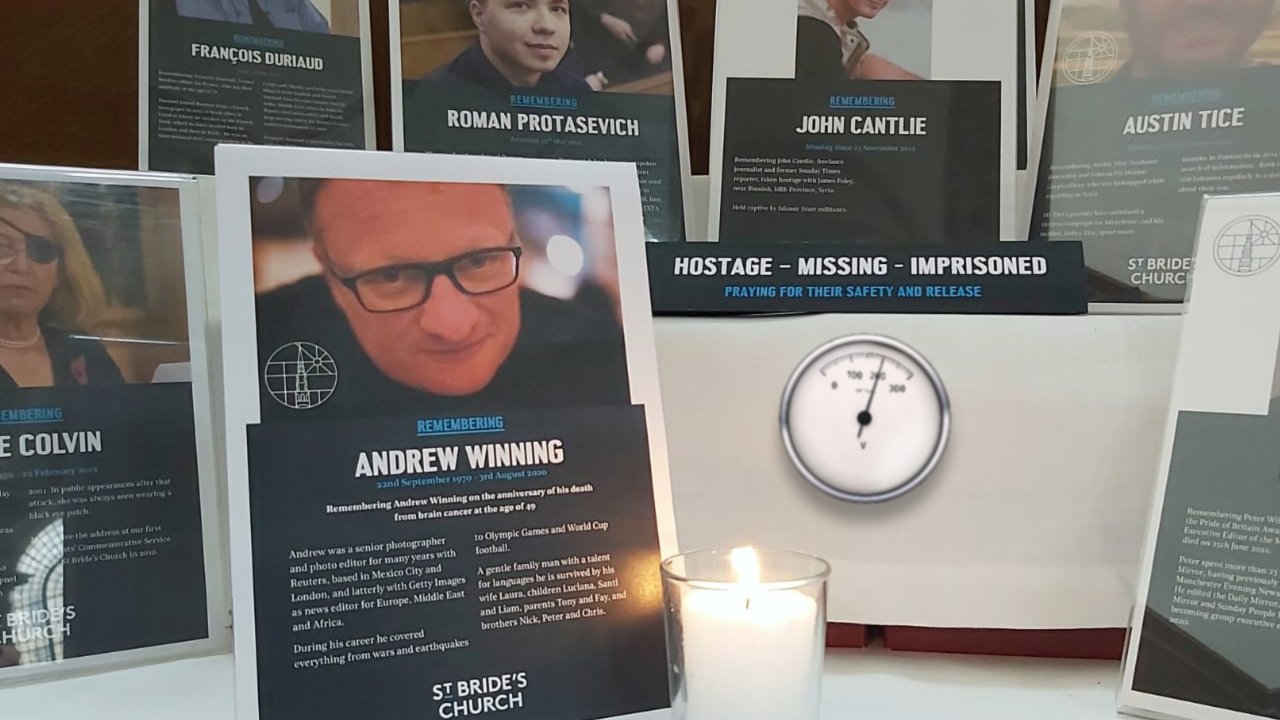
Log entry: 200V
